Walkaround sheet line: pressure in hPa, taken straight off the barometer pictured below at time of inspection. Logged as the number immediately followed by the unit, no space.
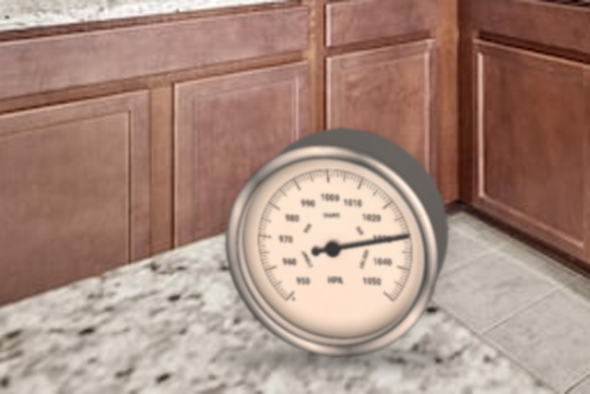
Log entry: 1030hPa
